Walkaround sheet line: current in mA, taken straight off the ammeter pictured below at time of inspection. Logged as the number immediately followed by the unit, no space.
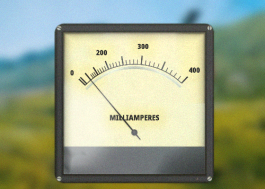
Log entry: 100mA
